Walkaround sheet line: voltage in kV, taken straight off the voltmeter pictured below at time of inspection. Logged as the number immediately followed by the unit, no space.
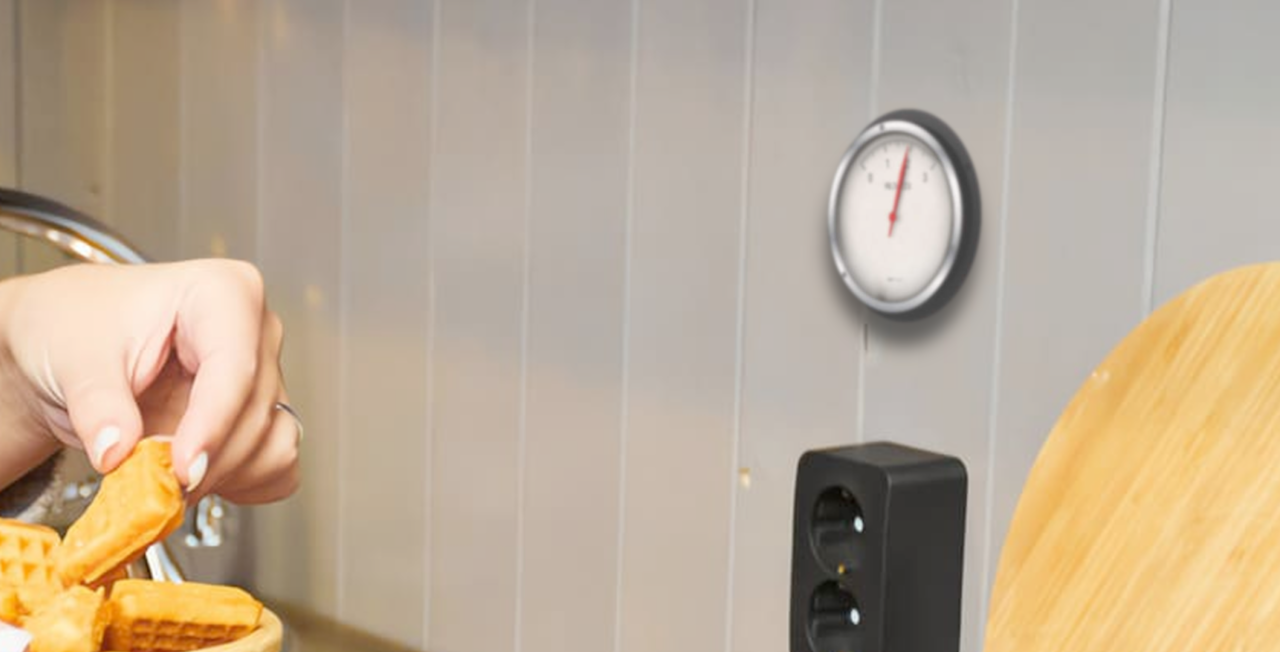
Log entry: 2kV
